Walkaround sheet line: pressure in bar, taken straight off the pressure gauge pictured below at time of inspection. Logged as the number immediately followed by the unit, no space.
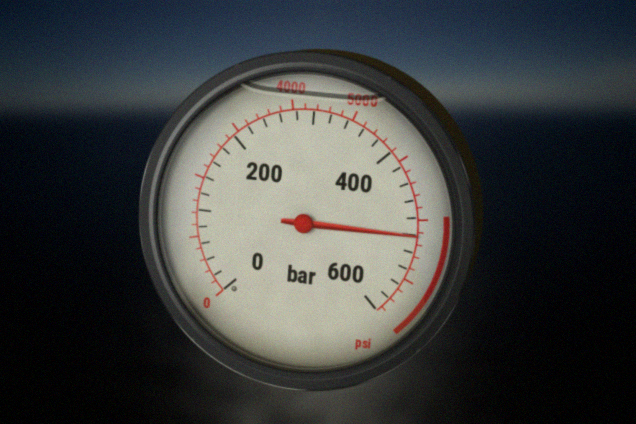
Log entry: 500bar
